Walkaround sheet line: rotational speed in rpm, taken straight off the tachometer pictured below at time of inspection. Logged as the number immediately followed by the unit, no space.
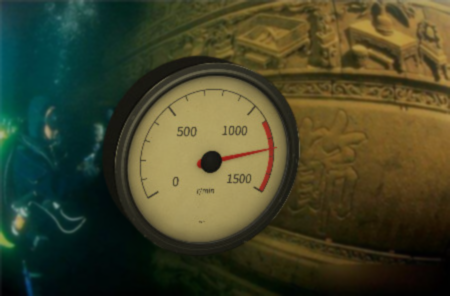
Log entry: 1250rpm
